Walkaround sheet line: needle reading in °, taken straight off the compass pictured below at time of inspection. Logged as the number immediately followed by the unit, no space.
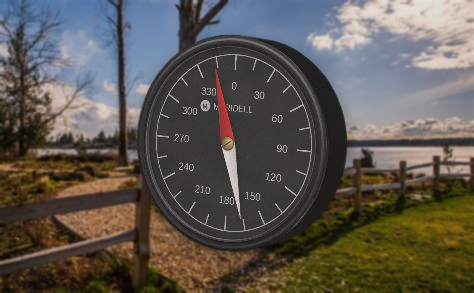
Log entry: 345°
